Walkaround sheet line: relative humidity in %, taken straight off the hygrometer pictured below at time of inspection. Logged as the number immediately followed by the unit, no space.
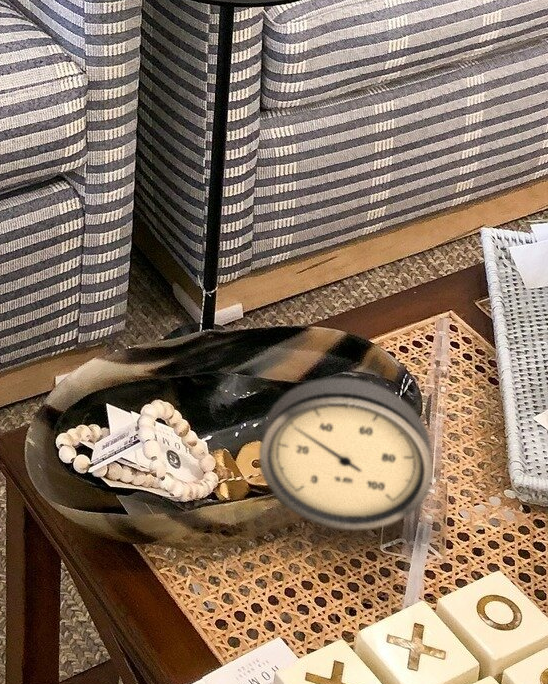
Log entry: 30%
